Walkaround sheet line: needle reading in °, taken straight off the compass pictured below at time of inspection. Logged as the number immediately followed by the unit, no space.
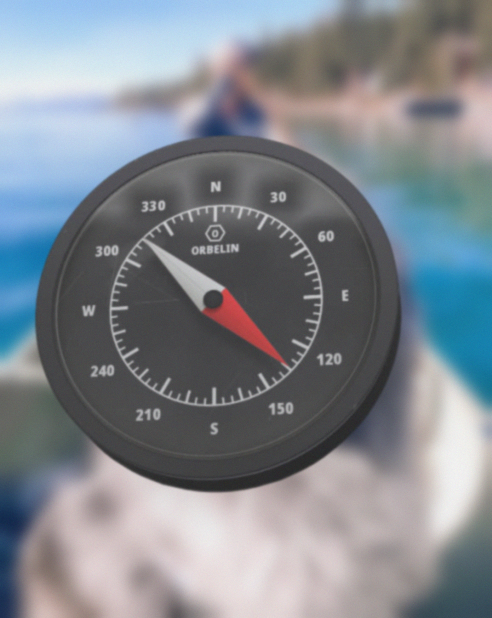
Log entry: 135°
